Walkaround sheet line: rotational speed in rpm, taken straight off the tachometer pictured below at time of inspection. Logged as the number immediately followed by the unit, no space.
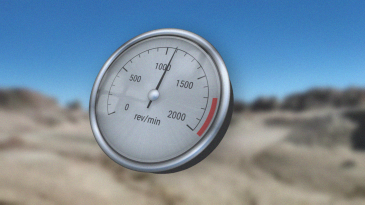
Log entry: 1100rpm
